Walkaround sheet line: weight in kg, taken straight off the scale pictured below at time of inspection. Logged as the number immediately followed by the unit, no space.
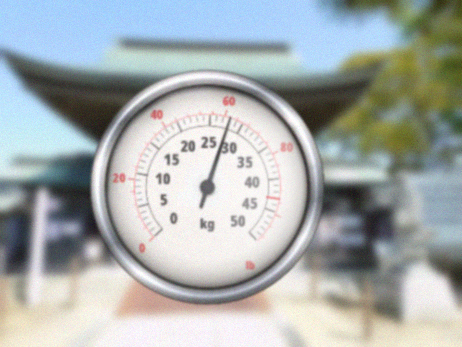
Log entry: 28kg
